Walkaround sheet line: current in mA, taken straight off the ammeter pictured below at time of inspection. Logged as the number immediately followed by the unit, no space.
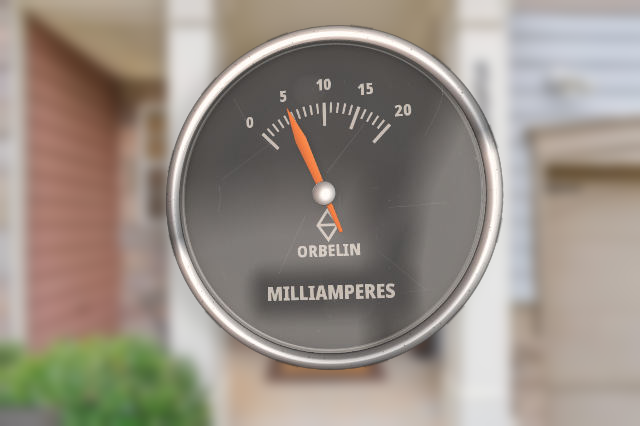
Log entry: 5mA
